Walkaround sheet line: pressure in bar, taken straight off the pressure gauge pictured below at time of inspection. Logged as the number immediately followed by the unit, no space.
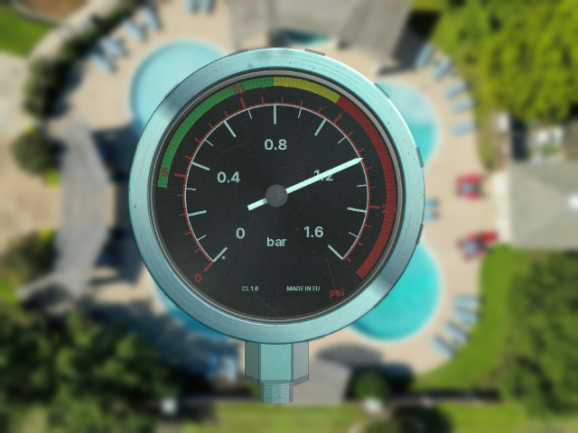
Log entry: 1.2bar
